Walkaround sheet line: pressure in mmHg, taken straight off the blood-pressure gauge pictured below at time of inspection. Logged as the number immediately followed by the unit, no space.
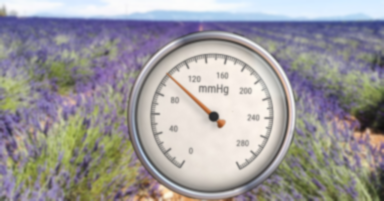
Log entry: 100mmHg
